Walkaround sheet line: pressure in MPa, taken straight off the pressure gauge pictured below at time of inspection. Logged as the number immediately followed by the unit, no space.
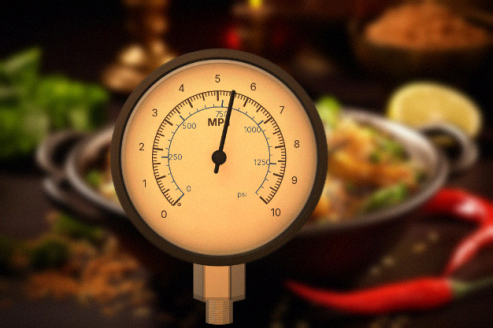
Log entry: 5.5MPa
